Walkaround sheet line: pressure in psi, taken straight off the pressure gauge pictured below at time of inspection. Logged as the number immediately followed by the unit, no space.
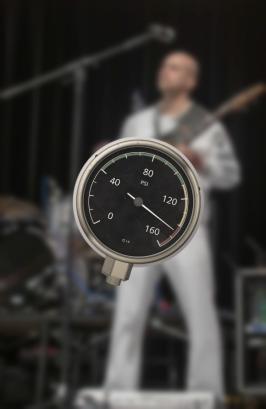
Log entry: 145psi
